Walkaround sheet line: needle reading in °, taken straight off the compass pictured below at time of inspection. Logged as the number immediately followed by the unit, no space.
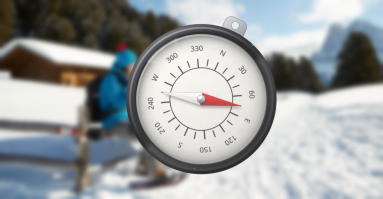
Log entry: 75°
